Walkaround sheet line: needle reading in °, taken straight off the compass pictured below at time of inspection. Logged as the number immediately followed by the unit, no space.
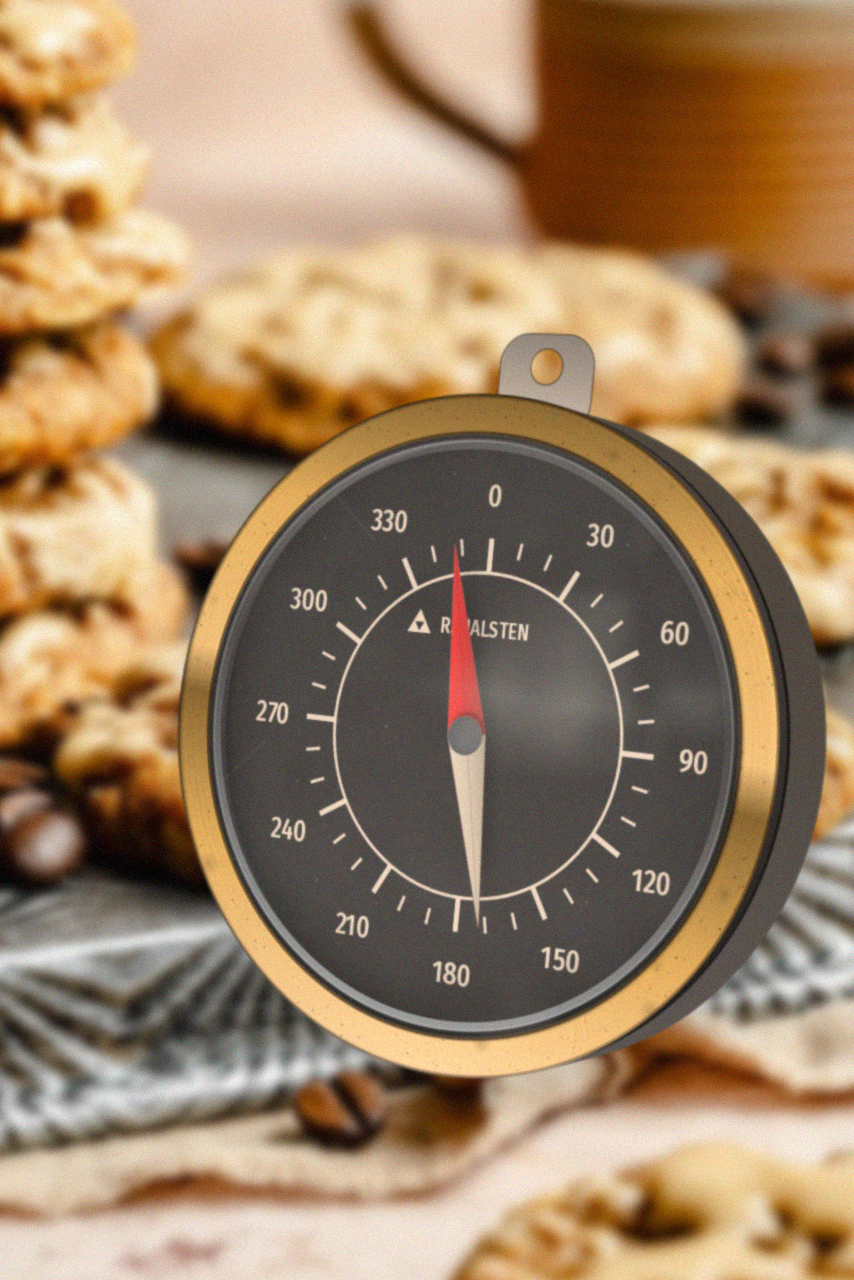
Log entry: 350°
